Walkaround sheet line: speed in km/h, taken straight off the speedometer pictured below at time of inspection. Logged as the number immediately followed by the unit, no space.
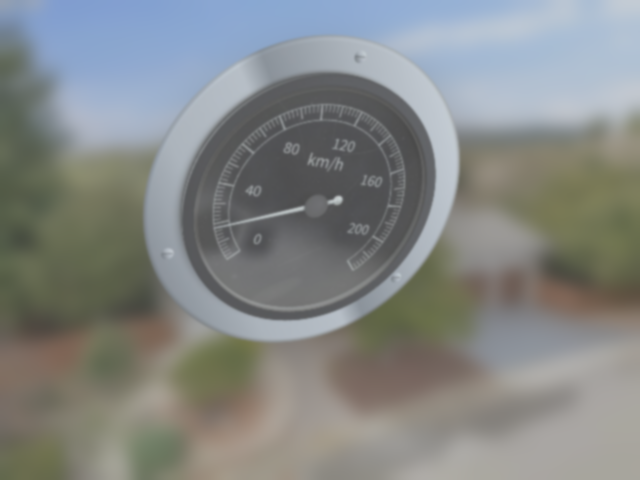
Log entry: 20km/h
